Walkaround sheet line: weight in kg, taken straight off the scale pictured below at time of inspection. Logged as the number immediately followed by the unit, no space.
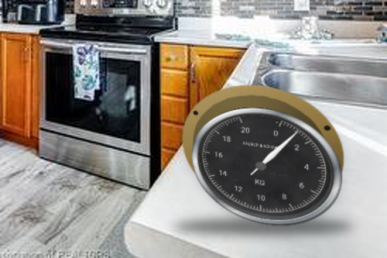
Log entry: 1kg
